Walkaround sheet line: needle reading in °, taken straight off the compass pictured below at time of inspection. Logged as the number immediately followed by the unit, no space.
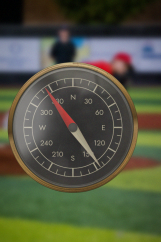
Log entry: 325°
